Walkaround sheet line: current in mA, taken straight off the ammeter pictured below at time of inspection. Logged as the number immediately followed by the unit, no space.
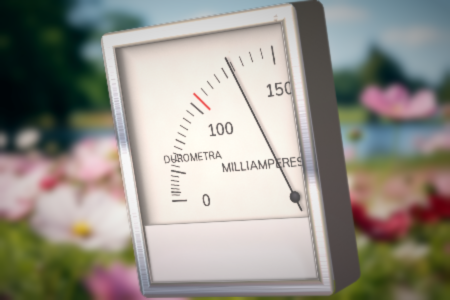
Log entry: 130mA
